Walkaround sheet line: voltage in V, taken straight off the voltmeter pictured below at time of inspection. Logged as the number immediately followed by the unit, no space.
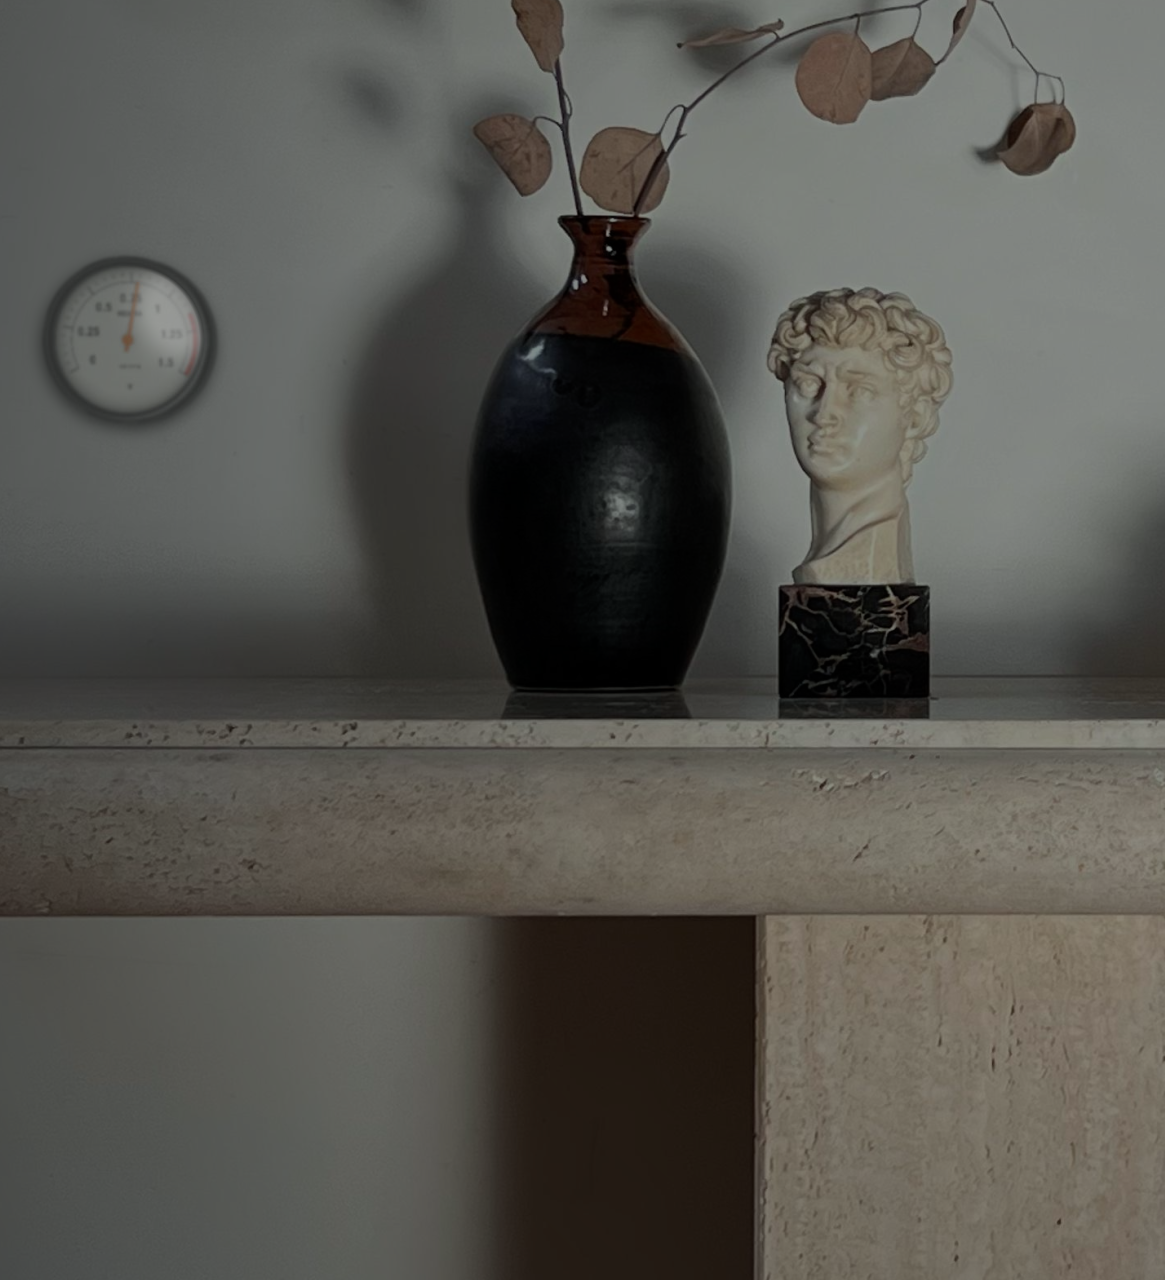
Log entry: 0.8V
